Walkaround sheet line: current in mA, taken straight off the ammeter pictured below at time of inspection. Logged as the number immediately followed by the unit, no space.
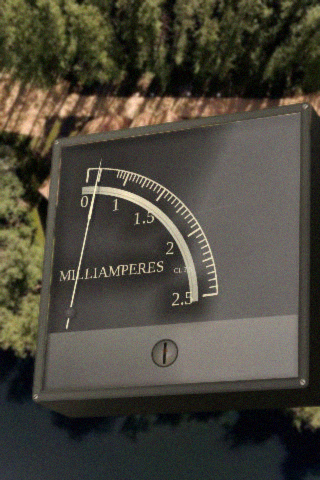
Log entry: 0.5mA
